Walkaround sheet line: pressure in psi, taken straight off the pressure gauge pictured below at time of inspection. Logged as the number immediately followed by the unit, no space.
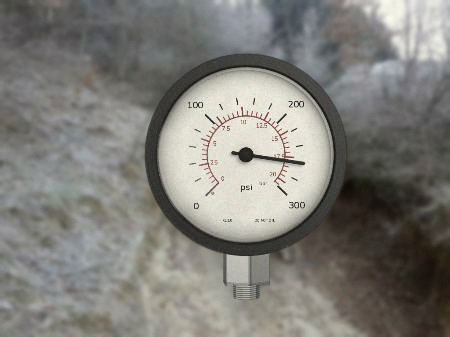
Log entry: 260psi
